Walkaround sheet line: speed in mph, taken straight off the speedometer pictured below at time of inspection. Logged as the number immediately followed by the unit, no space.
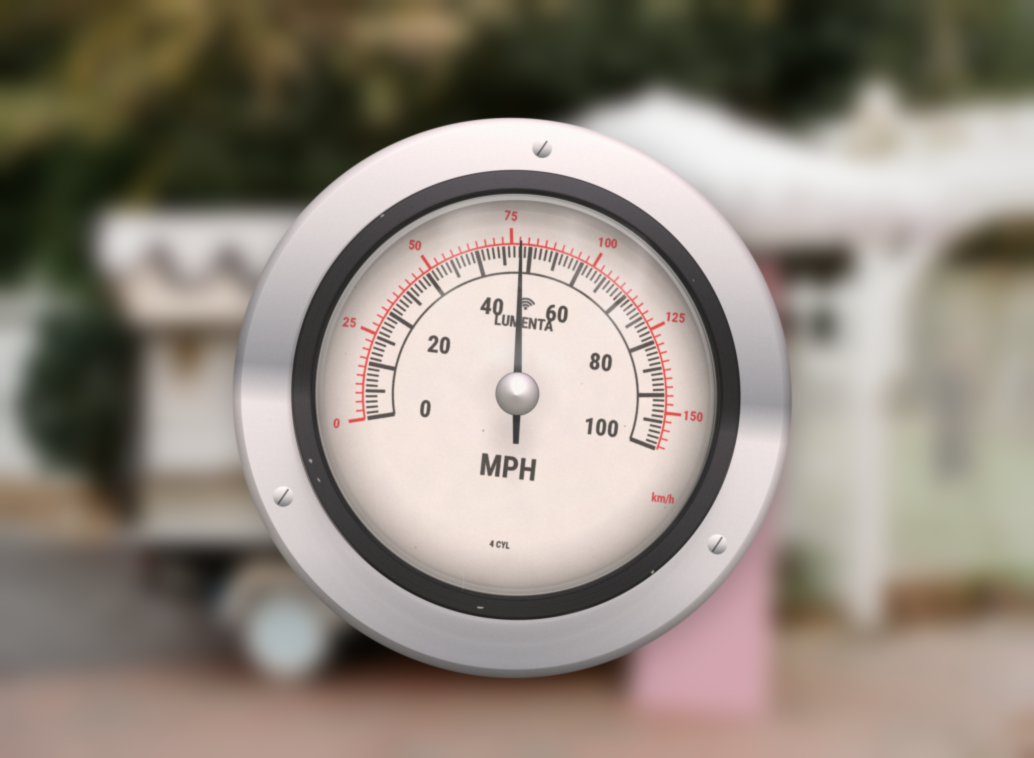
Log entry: 48mph
